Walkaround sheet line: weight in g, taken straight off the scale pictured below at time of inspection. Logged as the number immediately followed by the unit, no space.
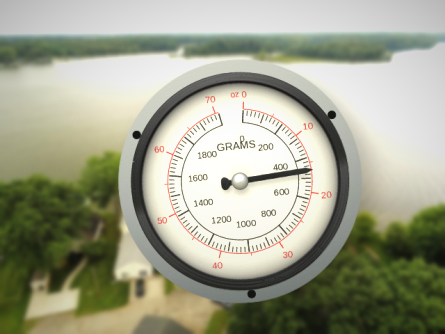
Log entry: 460g
